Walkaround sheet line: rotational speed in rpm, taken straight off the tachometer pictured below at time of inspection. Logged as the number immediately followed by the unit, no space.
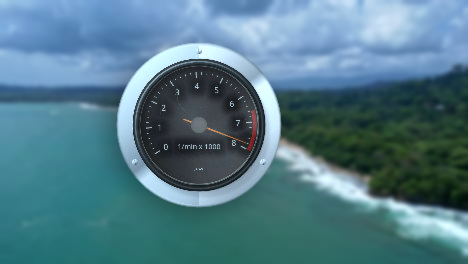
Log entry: 7800rpm
